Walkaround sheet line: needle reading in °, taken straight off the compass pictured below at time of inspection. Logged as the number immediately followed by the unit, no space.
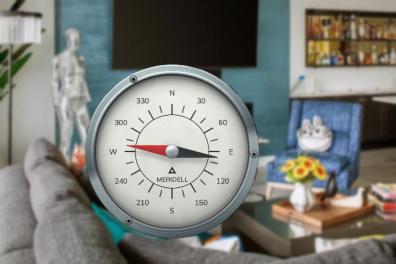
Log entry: 277.5°
